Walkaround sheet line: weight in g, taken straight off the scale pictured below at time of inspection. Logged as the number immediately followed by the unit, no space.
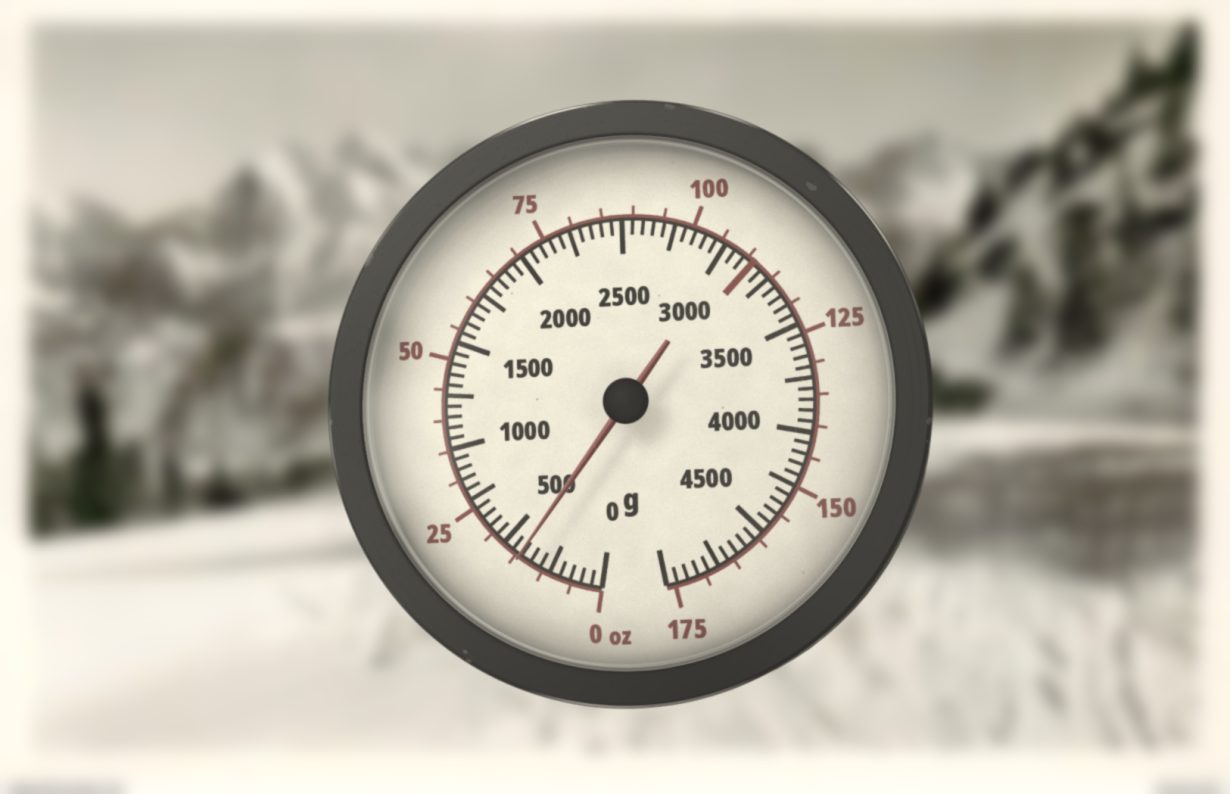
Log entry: 400g
